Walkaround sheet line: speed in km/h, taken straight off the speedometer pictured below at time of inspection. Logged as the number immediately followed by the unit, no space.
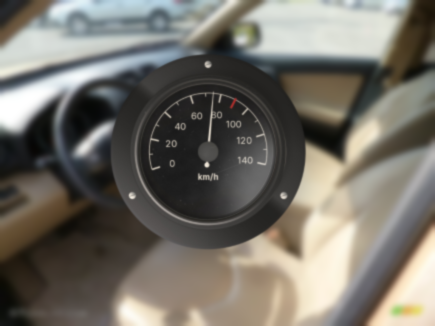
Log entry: 75km/h
